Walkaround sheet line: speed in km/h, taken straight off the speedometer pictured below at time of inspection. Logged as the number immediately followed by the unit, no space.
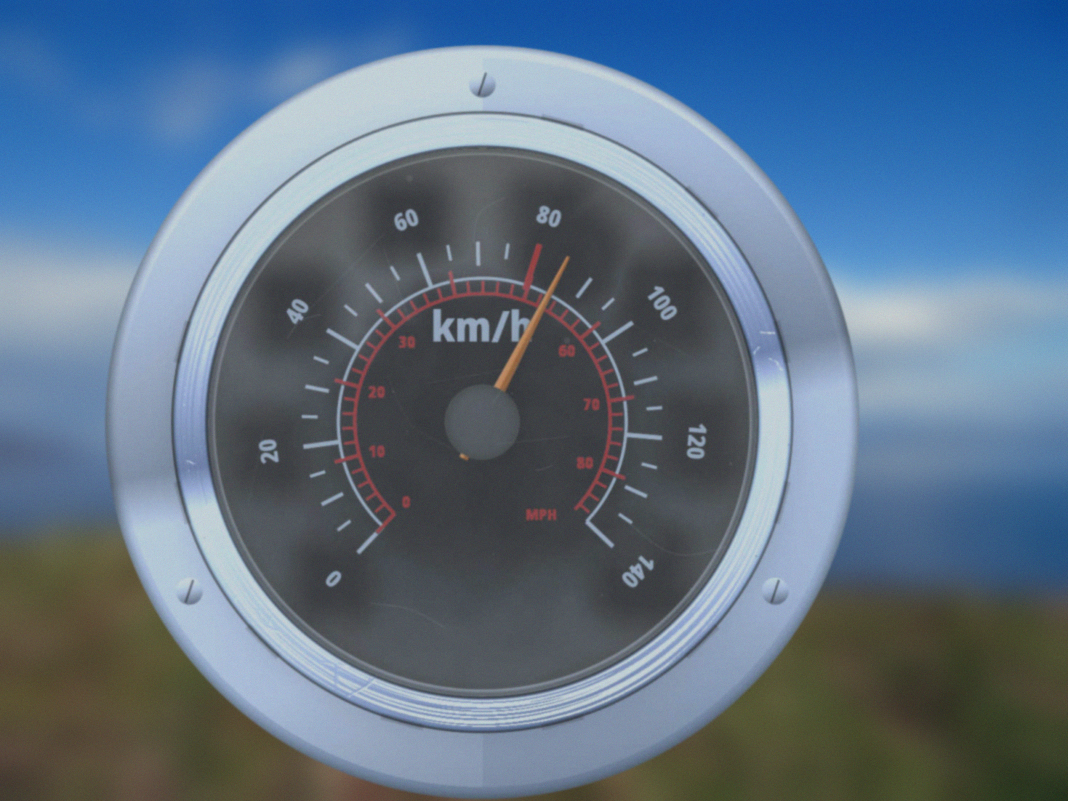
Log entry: 85km/h
